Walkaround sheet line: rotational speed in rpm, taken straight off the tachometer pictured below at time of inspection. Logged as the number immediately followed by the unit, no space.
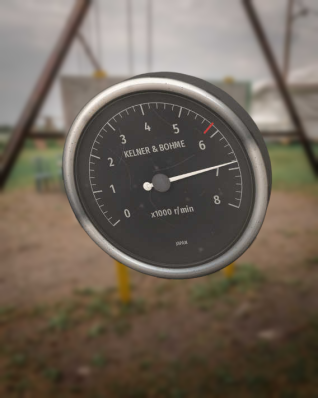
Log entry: 6800rpm
